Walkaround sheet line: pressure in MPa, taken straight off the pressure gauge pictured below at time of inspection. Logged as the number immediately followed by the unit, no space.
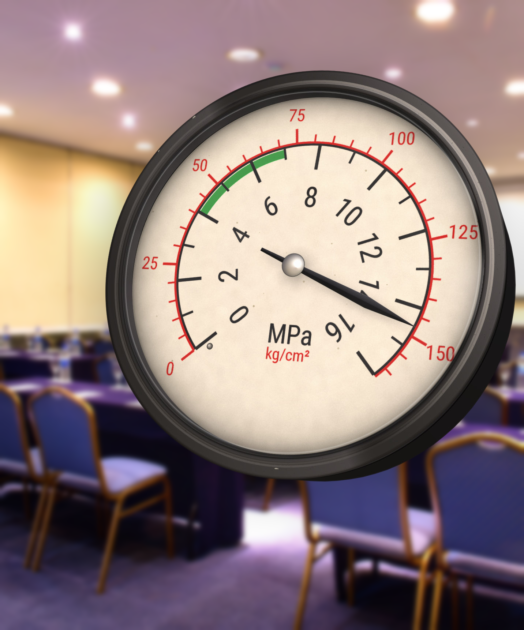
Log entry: 14.5MPa
